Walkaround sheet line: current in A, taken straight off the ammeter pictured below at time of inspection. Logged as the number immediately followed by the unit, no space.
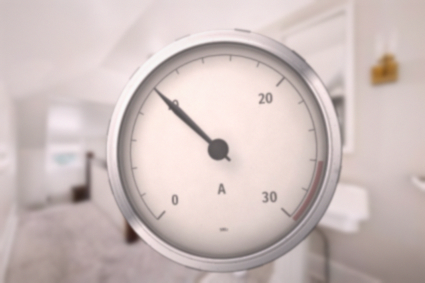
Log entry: 10A
